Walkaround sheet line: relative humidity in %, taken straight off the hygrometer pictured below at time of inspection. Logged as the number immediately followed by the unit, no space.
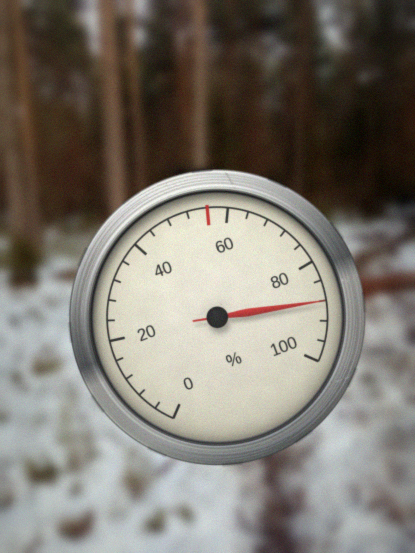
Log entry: 88%
